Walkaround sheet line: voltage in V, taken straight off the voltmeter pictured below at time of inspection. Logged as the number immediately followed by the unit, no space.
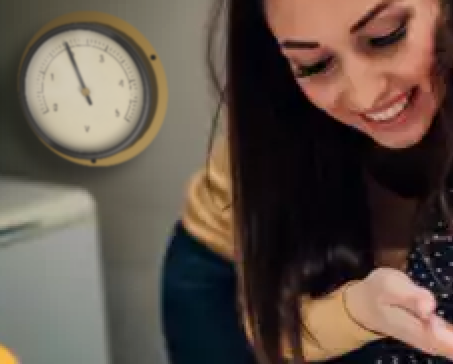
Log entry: 2V
